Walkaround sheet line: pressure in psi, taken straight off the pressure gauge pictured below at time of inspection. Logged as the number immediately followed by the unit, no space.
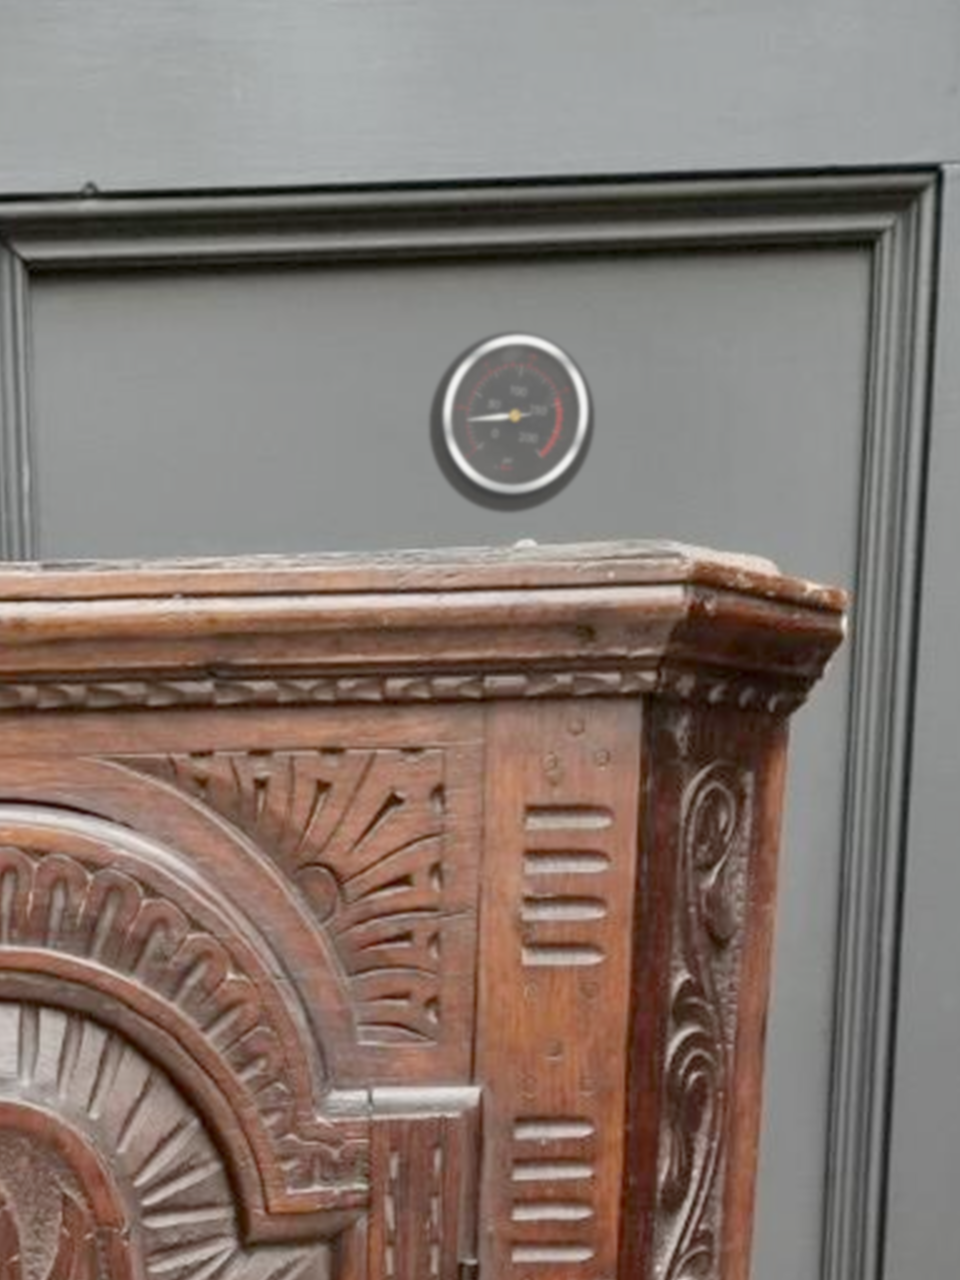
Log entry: 25psi
